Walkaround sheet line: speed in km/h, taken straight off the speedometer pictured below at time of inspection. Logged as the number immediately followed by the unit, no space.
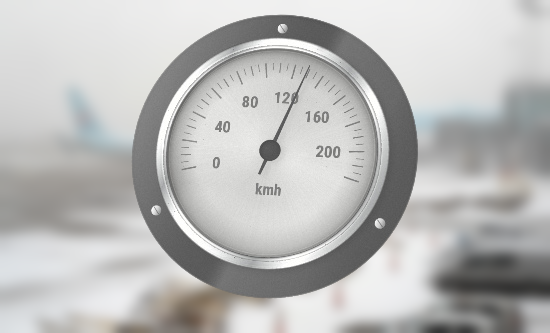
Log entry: 130km/h
